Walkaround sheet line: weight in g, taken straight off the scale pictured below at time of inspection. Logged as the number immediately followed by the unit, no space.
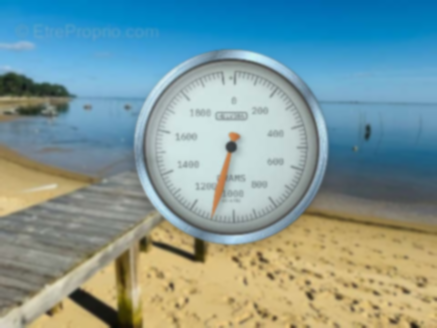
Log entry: 1100g
